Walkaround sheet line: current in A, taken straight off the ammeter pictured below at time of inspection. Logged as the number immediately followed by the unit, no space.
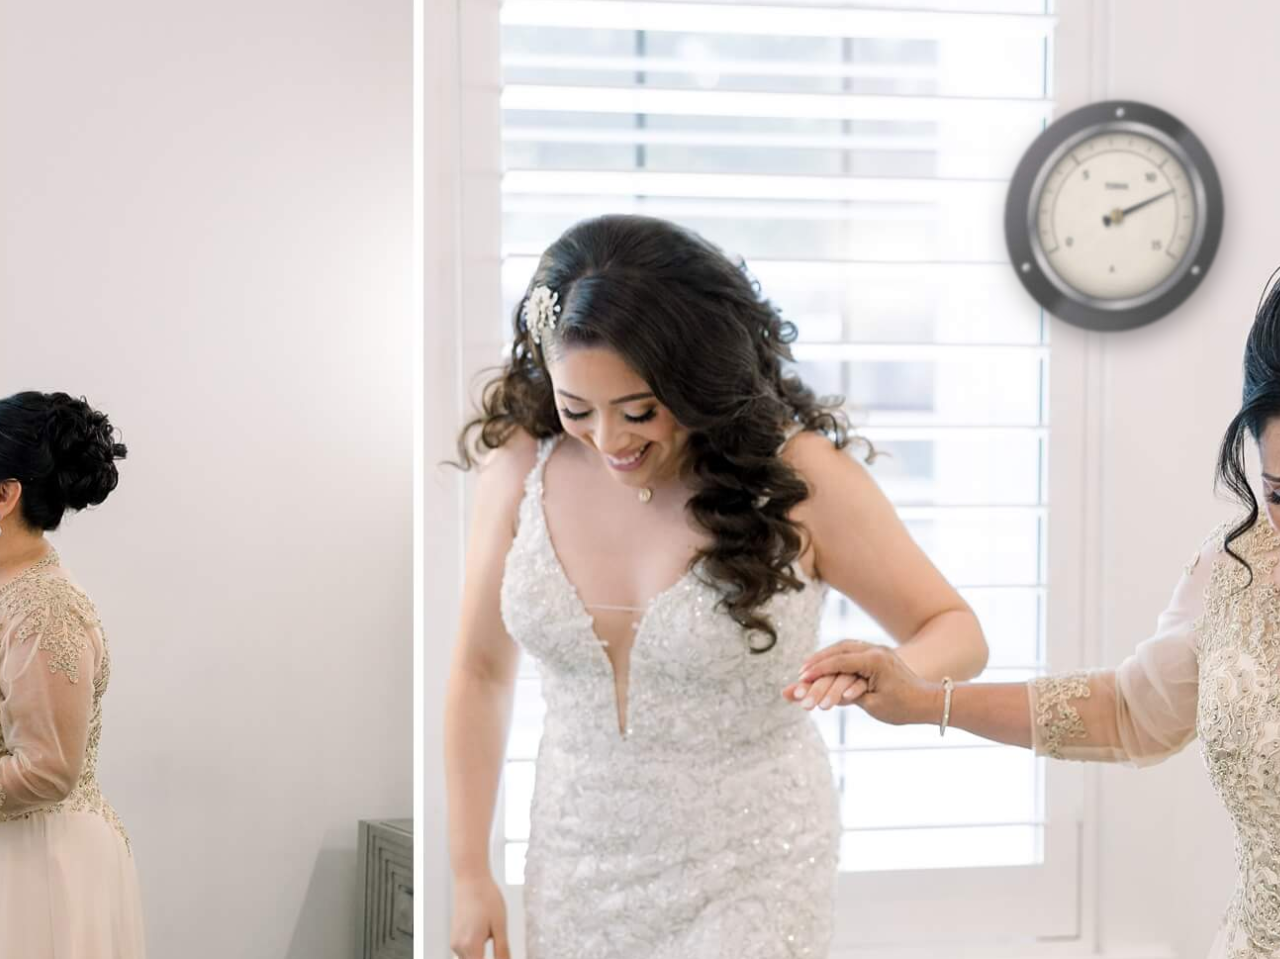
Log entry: 11.5A
